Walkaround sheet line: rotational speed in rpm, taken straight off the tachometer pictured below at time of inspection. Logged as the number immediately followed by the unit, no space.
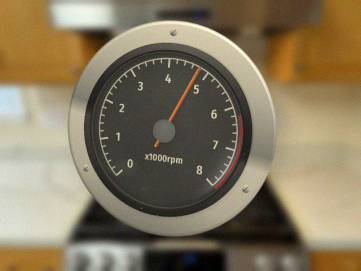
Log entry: 4800rpm
